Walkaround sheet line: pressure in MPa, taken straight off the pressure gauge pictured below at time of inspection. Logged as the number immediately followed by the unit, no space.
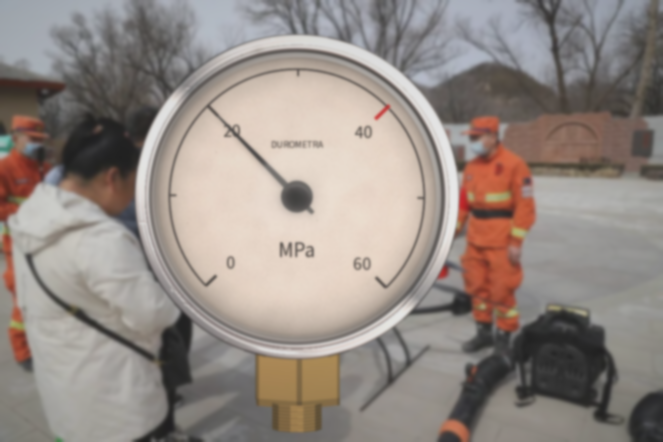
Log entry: 20MPa
